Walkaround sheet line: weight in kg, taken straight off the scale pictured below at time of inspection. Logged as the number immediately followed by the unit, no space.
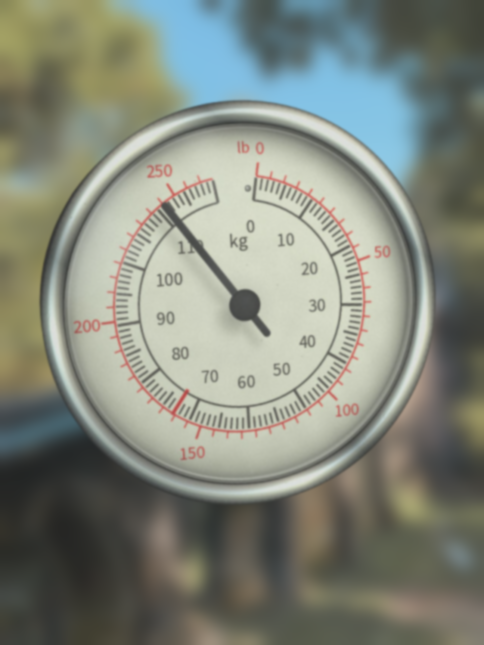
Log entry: 111kg
